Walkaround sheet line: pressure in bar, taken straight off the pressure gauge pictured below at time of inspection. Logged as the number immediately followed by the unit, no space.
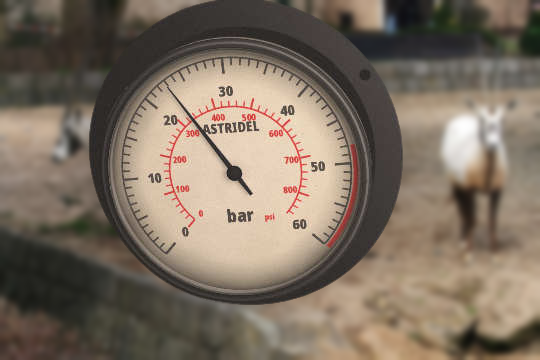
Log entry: 23bar
